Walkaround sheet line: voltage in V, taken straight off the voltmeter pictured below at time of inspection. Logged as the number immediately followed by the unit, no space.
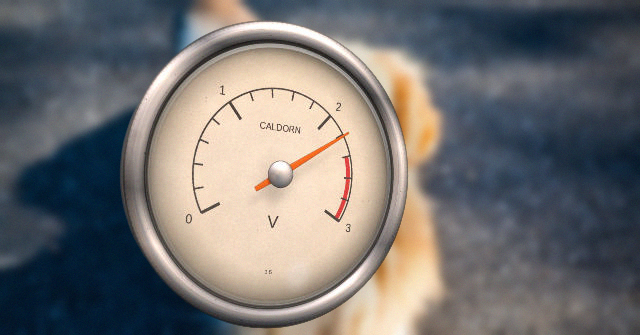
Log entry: 2.2V
